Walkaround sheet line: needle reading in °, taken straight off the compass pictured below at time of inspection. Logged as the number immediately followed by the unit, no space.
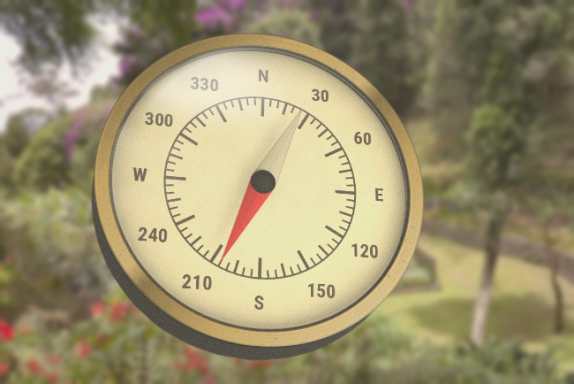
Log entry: 205°
